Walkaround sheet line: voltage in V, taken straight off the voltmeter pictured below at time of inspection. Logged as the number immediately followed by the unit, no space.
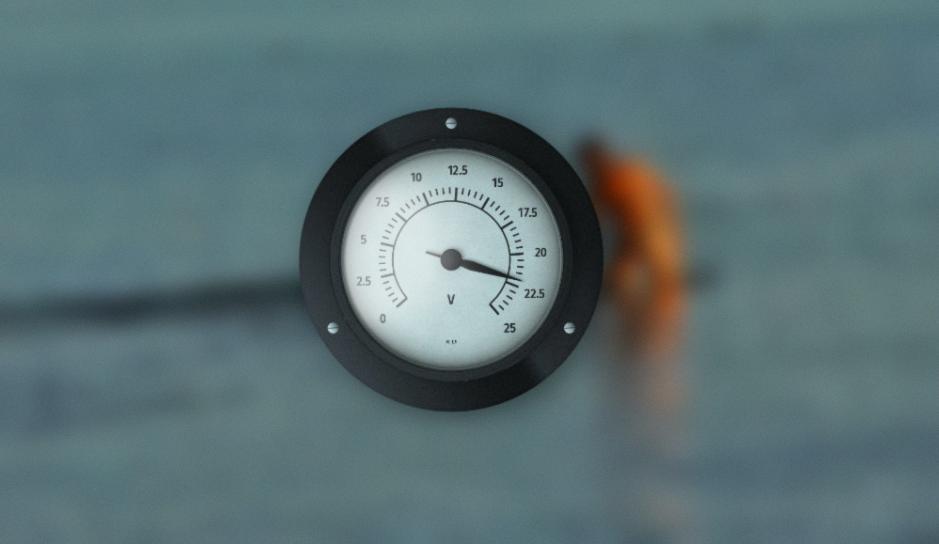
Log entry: 22V
